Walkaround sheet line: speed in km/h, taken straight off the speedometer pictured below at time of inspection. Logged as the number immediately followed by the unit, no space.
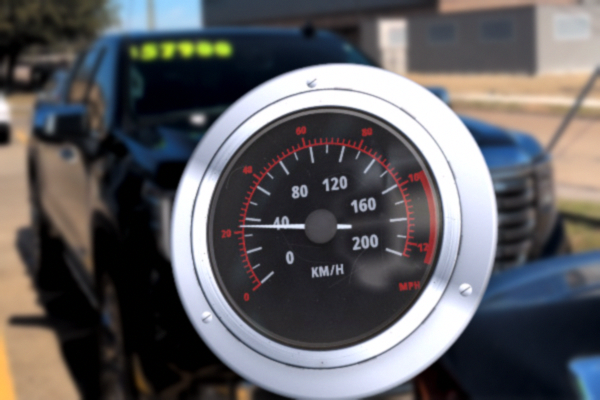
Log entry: 35km/h
